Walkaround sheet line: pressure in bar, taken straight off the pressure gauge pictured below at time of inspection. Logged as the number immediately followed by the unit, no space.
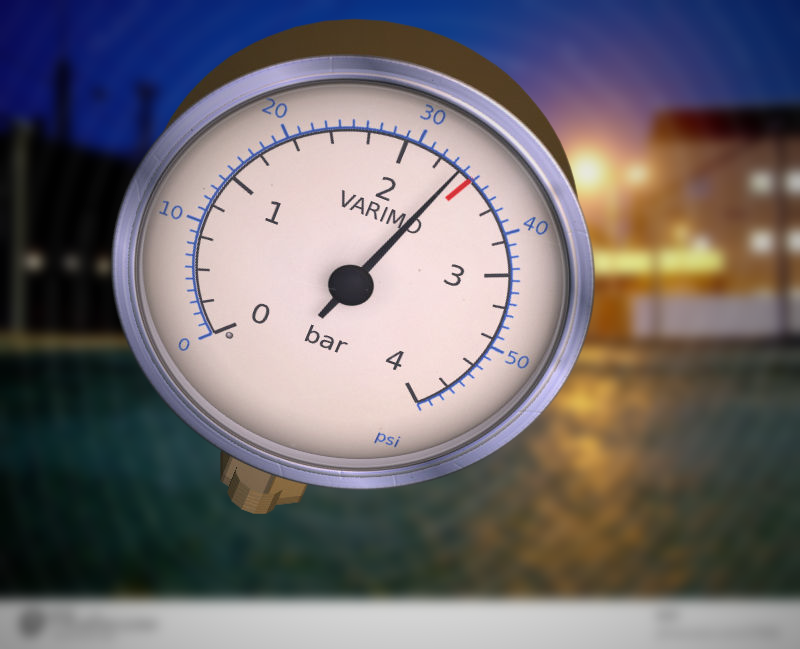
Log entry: 2.3bar
